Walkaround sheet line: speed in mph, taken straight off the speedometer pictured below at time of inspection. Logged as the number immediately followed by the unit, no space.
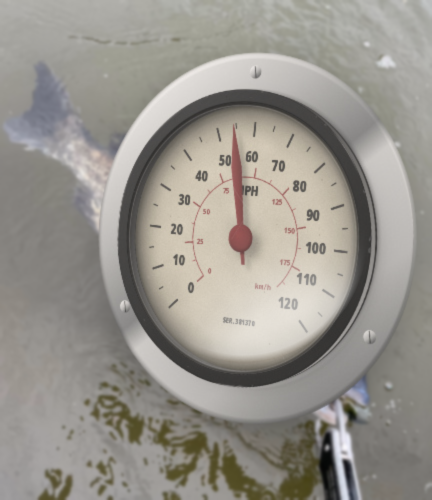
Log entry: 55mph
